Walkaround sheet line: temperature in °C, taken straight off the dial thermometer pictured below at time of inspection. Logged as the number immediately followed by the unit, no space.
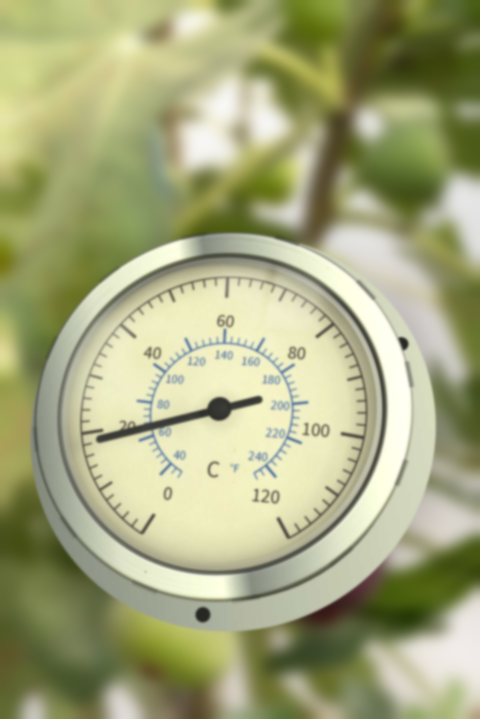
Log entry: 18°C
